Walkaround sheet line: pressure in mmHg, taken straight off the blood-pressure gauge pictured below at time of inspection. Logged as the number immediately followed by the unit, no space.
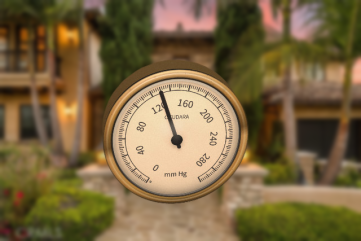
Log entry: 130mmHg
